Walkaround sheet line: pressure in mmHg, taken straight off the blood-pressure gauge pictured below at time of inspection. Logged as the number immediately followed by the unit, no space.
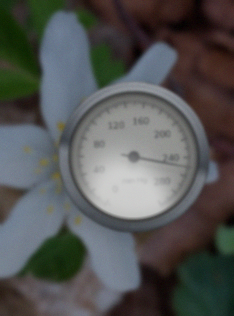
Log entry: 250mmHg
